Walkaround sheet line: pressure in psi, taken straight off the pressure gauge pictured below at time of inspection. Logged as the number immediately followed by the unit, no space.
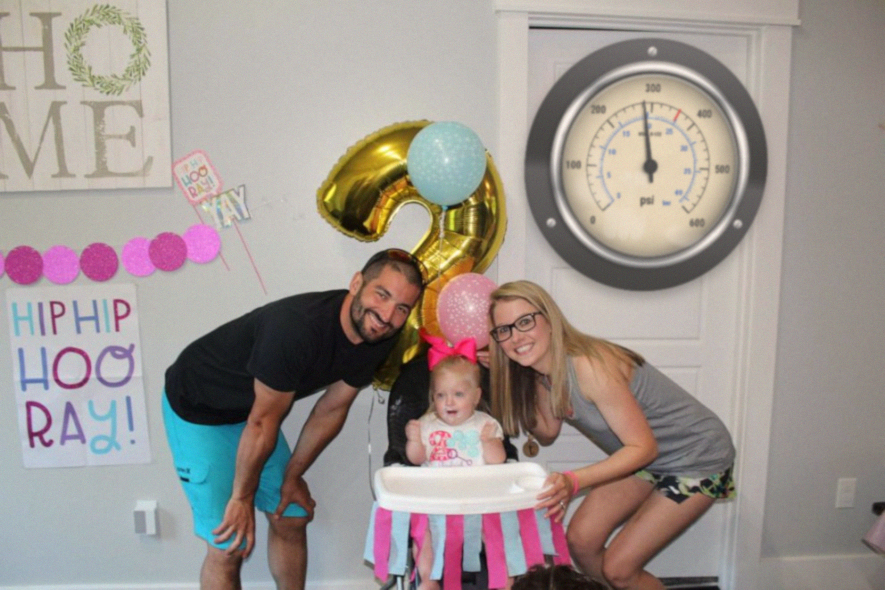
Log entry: 280psi
